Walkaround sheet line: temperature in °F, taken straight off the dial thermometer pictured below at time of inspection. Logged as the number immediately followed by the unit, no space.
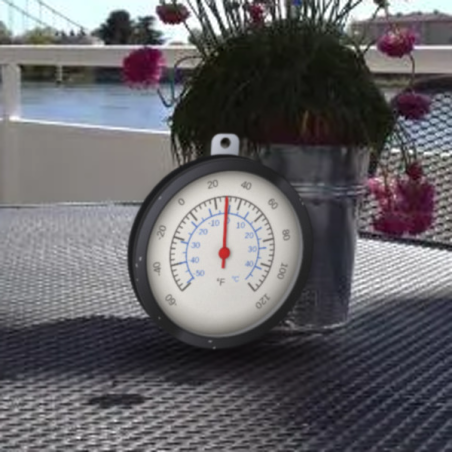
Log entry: 28°F
